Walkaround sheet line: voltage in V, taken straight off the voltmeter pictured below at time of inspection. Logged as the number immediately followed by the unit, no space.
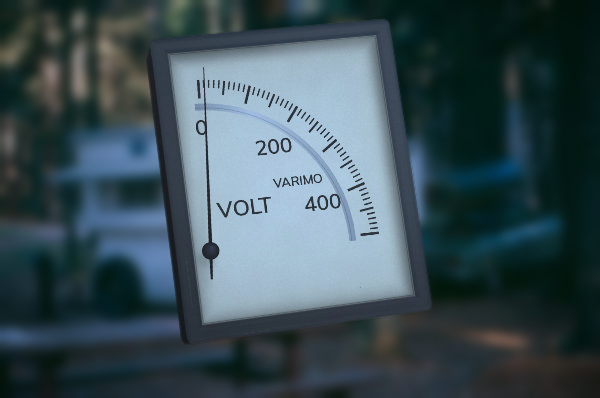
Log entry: 10V
